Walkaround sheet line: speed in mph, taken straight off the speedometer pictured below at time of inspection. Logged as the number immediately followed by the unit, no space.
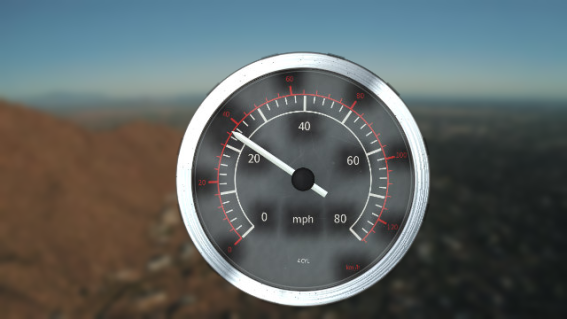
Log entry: 23mph
